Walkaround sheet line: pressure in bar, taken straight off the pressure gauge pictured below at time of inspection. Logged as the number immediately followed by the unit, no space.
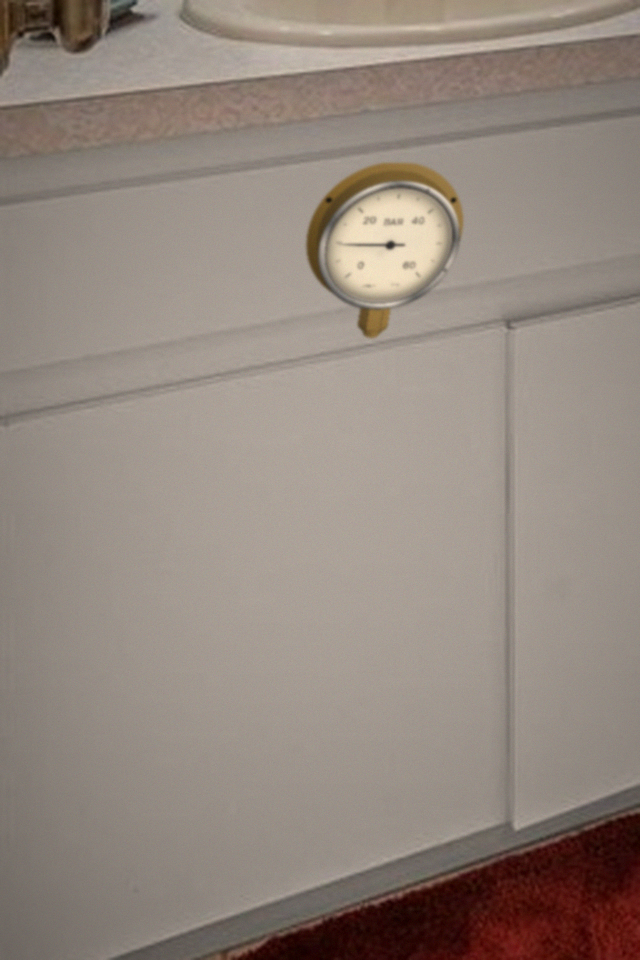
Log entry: 10bar
